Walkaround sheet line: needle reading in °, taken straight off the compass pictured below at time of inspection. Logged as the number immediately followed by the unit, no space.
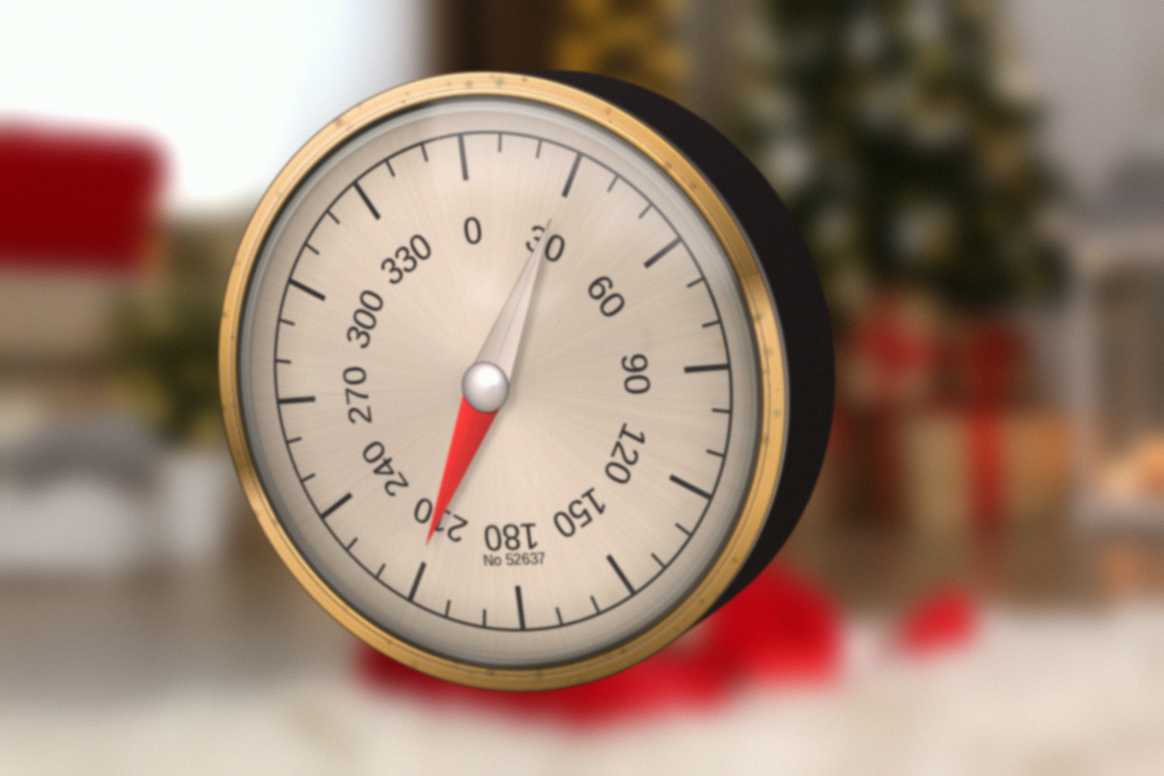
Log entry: 210°
